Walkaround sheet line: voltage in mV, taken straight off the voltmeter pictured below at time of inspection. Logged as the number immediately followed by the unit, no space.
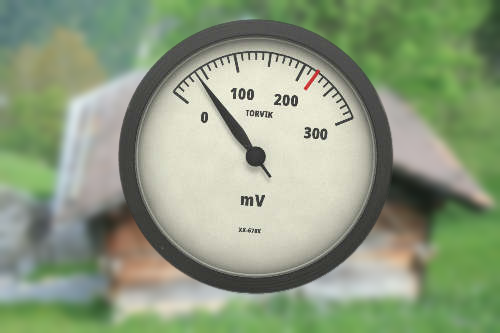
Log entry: 40mV
